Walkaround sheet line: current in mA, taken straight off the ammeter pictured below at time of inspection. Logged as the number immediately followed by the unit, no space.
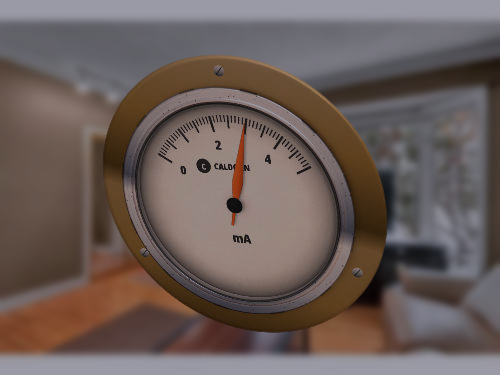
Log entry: 3mA
